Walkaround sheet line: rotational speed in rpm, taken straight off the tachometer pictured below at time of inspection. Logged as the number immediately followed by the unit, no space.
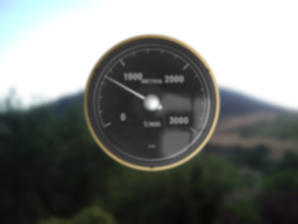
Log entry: 700rpm
